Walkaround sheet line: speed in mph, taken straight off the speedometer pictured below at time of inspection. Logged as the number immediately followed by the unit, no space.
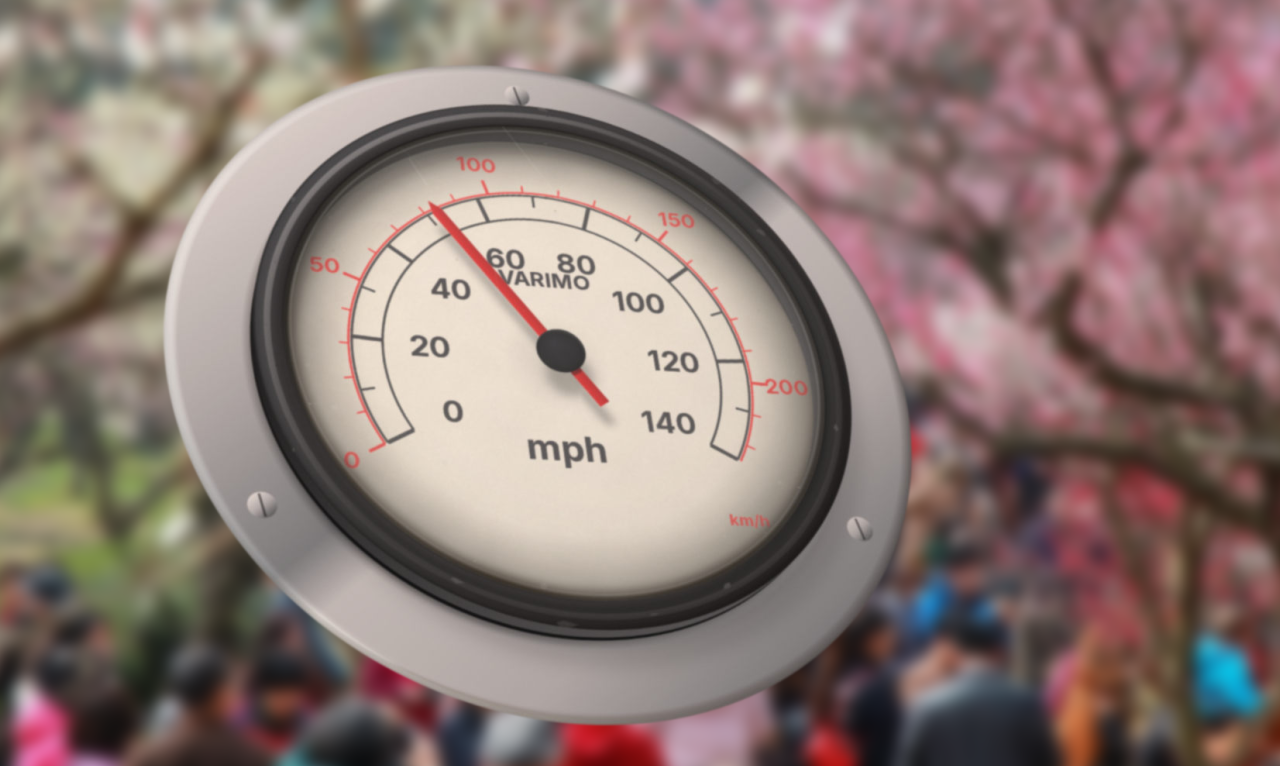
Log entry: 50mph
